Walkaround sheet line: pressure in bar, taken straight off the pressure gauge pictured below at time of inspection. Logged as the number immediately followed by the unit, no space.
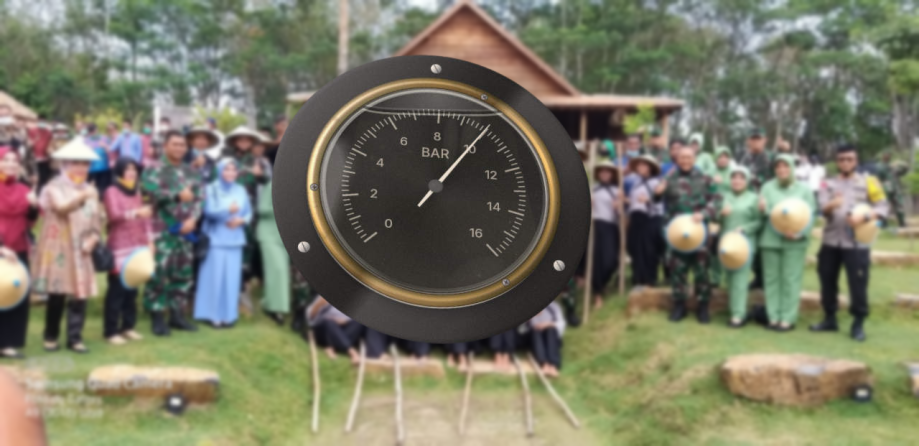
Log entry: 10bar
